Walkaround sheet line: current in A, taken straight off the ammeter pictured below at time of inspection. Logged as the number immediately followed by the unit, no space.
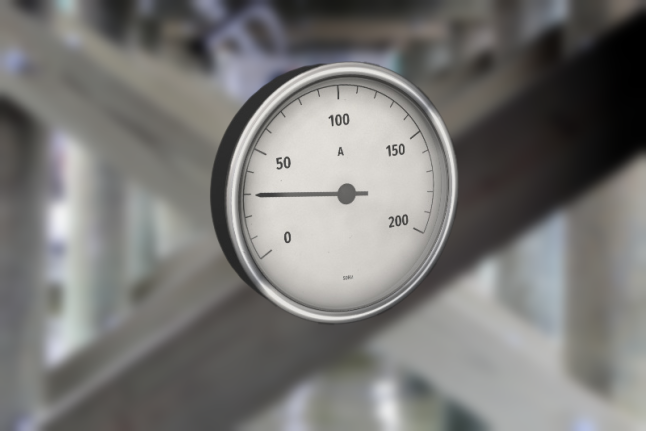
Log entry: 30A
